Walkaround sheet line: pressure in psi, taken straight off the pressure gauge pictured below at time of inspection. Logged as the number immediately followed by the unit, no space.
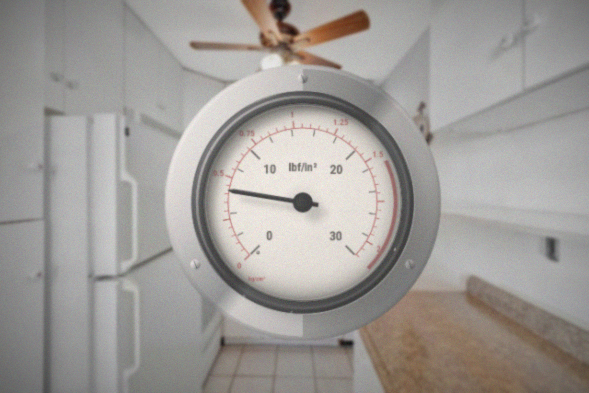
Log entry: 6psi
